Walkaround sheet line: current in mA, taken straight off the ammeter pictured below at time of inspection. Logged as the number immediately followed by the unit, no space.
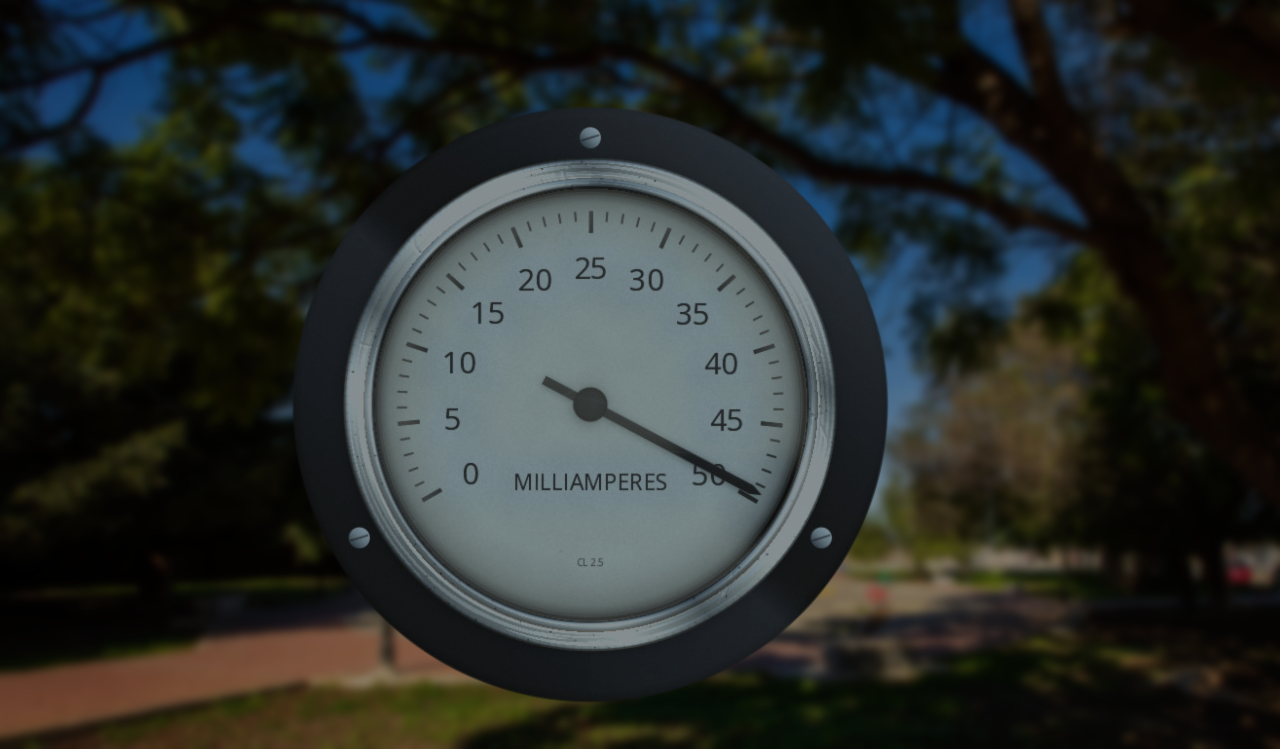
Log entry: 49.5mA
